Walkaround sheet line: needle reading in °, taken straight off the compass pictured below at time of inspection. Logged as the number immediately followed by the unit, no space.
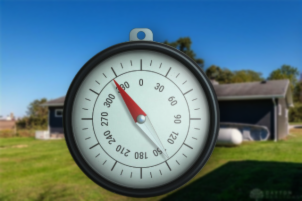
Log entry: 325°
